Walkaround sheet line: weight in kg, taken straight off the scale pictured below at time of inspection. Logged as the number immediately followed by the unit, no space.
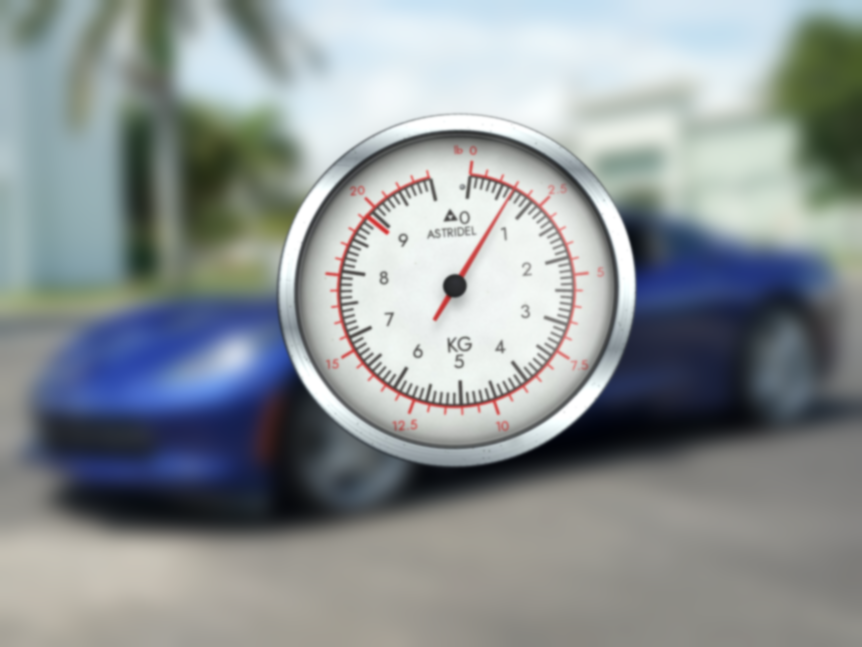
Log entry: 0.7kg
